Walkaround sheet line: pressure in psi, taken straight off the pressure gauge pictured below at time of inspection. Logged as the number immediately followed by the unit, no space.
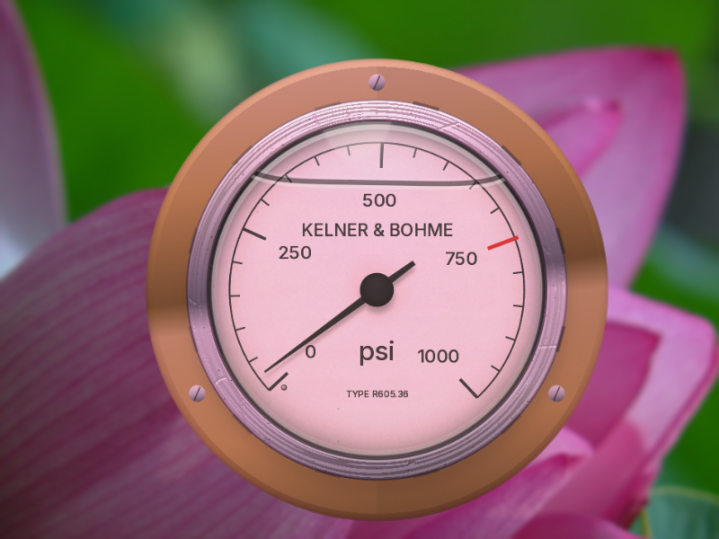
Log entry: 25psi
